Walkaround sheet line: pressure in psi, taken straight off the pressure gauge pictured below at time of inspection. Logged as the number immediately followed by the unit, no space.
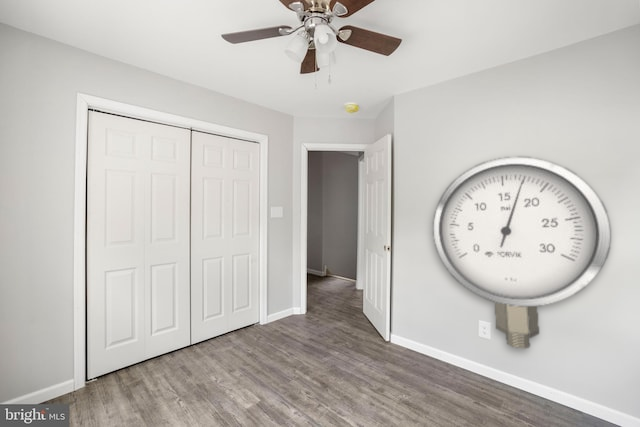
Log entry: 17.5psi
